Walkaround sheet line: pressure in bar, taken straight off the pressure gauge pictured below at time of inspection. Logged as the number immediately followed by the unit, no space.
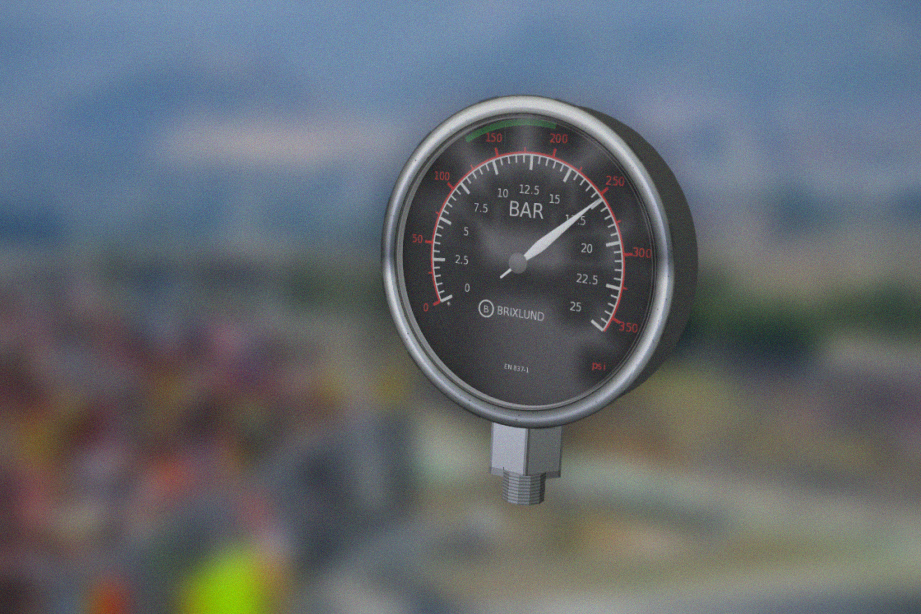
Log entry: 17.5bar
